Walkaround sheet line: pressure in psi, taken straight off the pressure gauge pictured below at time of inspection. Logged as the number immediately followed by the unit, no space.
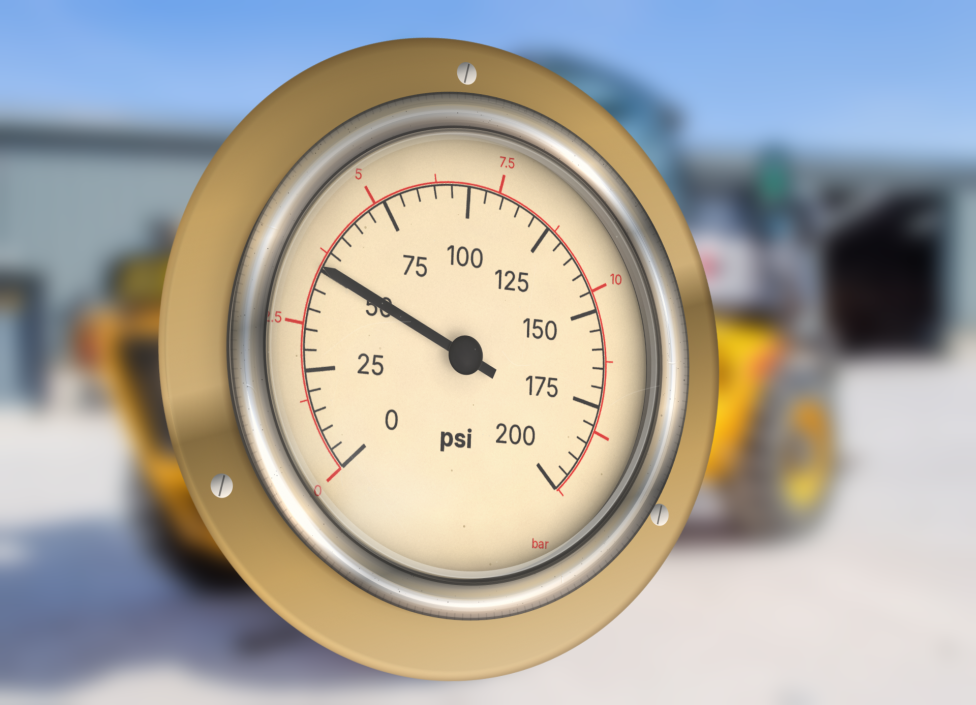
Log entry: 50psi
